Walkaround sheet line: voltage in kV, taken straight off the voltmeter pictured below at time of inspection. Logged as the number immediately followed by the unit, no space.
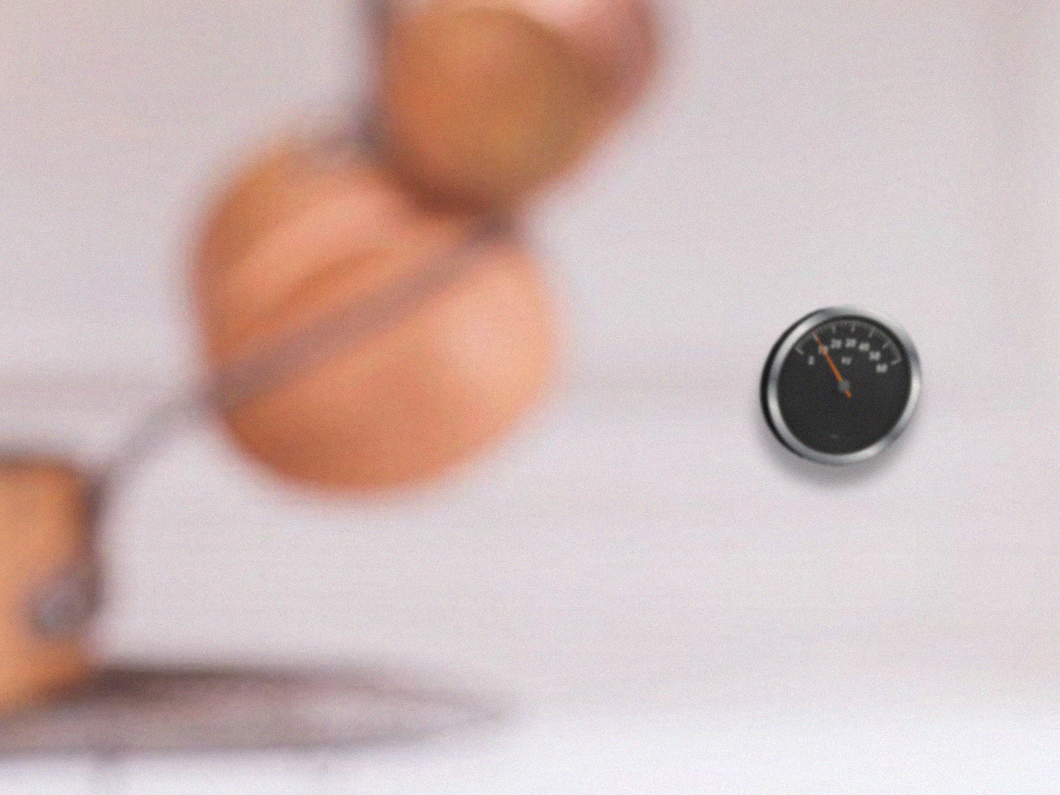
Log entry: 10kV
